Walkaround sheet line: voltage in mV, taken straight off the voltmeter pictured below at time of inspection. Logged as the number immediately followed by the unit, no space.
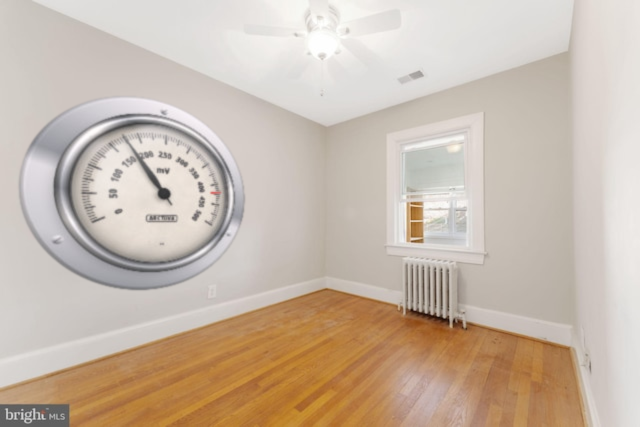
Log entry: 175mV
